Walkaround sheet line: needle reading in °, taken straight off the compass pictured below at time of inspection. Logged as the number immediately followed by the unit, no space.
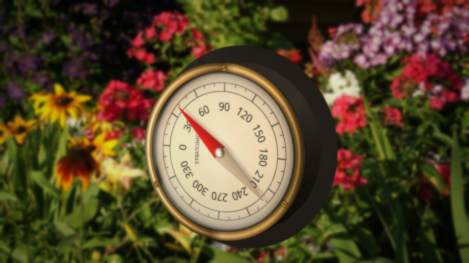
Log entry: 40°
